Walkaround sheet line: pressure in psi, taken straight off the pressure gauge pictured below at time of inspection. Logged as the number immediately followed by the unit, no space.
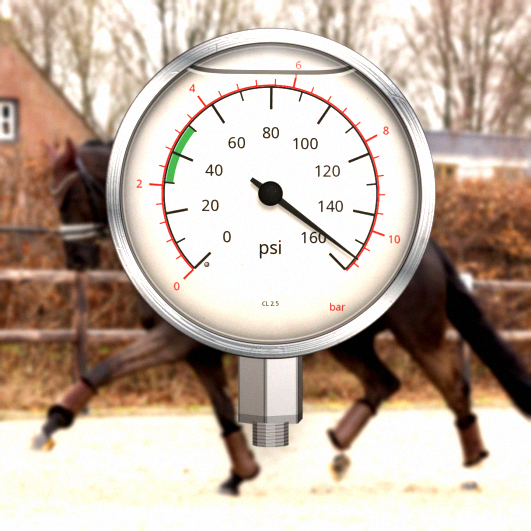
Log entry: 155psi
